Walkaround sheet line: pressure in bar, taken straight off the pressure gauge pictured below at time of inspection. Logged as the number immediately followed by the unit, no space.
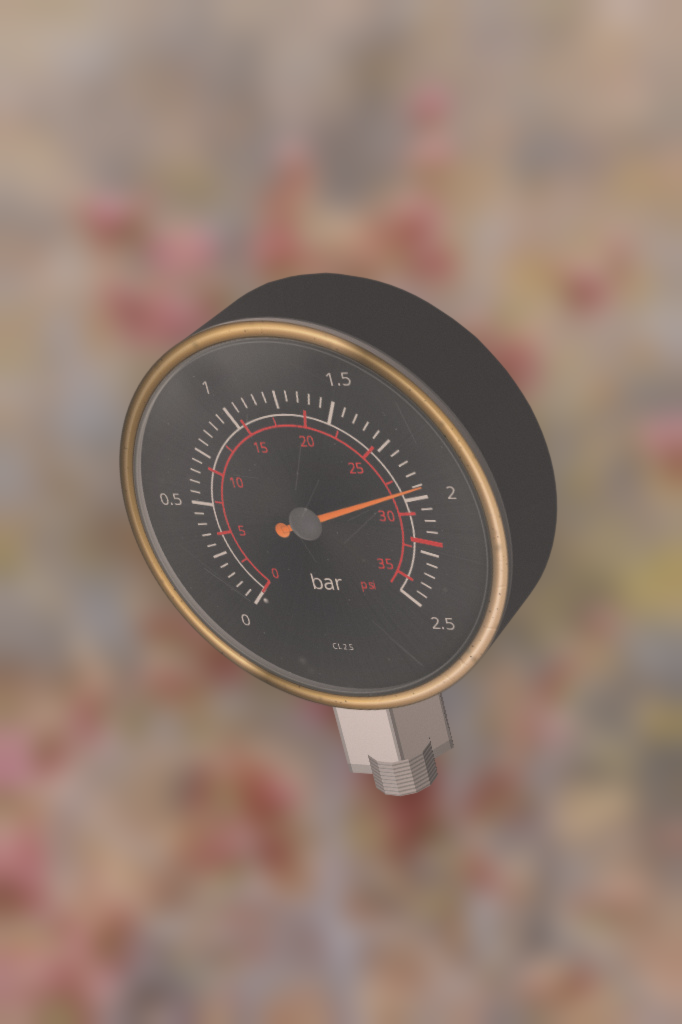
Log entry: 1.95bar
